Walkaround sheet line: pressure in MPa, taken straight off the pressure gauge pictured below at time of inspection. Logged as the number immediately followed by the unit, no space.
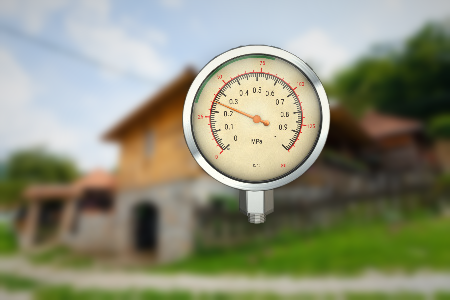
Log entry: 0.25MPa
